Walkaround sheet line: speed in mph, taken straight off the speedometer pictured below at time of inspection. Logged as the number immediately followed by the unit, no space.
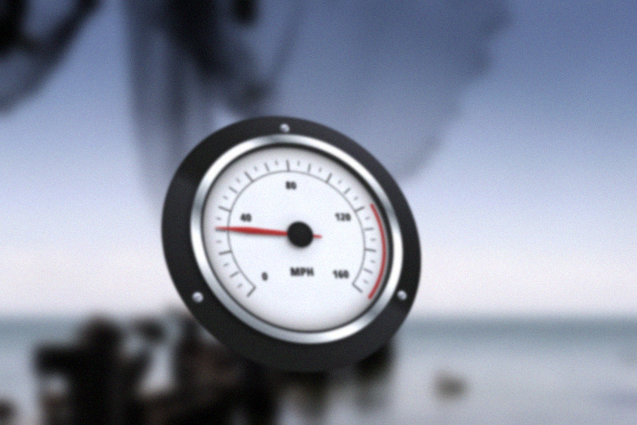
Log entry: 30mph
